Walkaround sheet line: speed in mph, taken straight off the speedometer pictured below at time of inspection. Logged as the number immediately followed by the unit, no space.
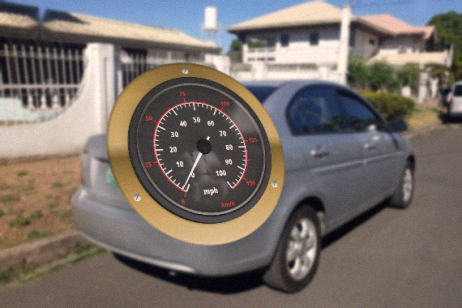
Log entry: 2mph
